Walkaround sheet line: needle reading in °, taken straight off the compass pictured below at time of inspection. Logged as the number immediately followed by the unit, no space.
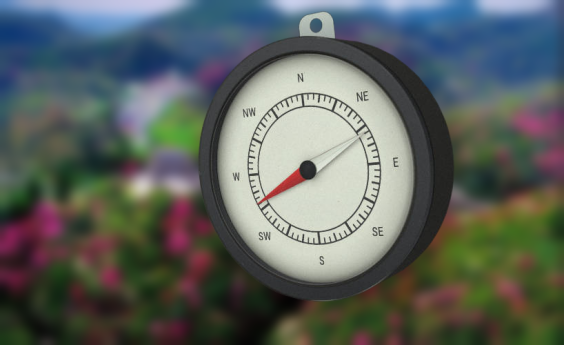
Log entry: 245°
